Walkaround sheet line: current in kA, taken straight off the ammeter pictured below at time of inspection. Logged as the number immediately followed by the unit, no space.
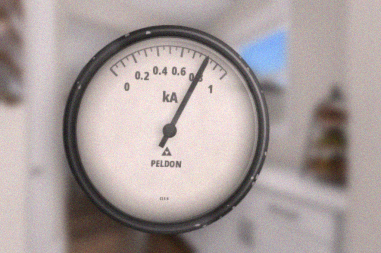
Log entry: 0.8kA
